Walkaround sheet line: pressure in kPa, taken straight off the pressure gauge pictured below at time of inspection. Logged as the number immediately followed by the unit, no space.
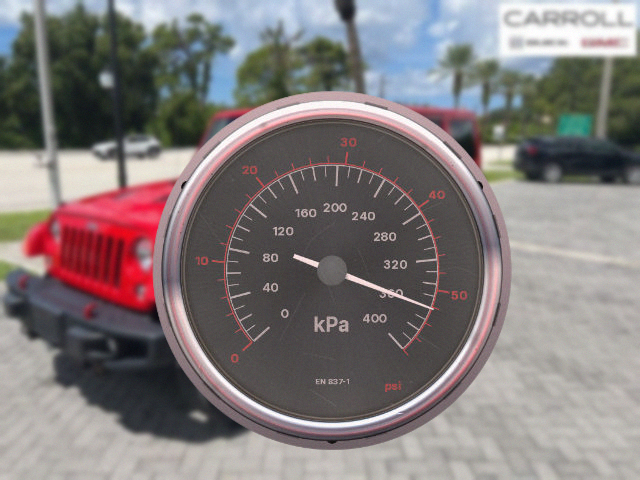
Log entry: 360kPa
